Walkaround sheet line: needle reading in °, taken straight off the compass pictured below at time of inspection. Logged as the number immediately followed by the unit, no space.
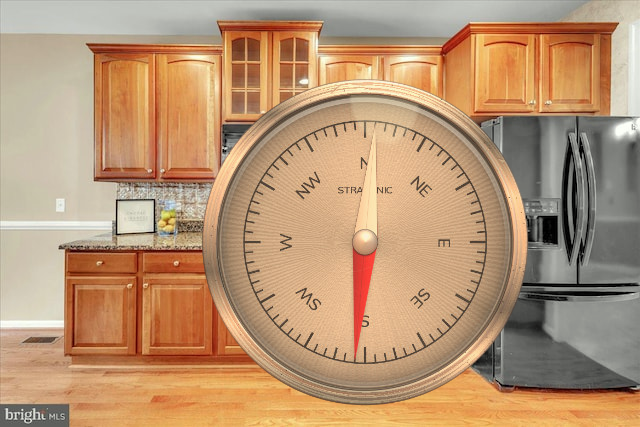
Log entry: 185°
